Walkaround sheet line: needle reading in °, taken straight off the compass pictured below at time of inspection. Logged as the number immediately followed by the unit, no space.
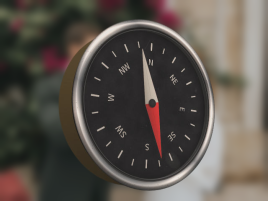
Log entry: 165°
